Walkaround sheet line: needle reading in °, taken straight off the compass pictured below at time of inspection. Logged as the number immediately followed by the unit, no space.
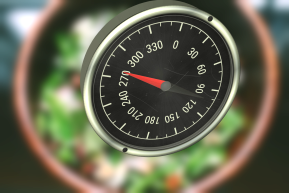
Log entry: 280°
